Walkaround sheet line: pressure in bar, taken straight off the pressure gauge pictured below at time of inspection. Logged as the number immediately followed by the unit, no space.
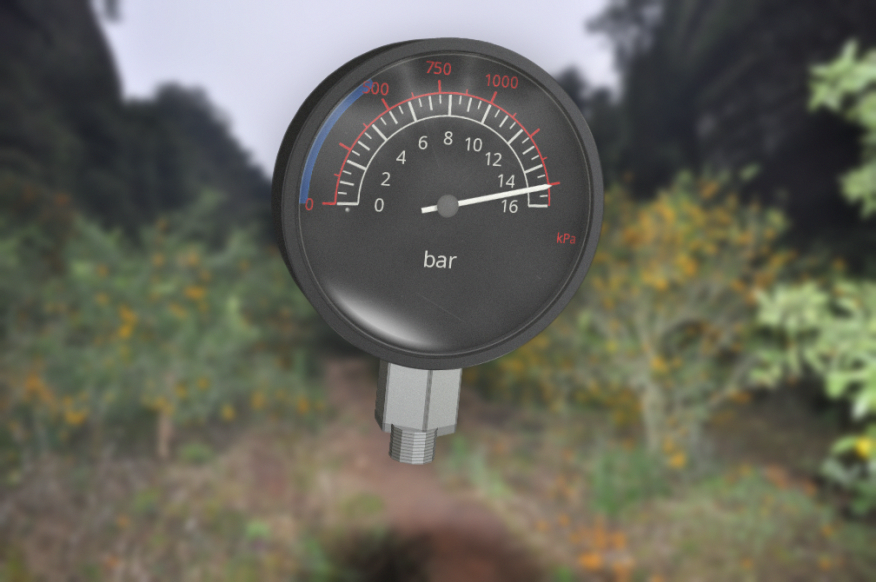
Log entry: 15bar
